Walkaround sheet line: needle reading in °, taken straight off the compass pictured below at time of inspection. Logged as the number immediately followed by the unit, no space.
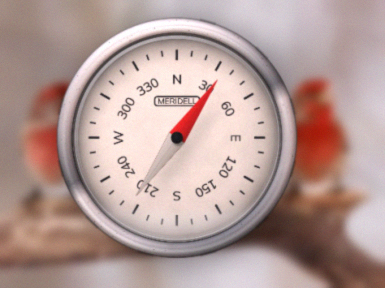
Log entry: 35°
